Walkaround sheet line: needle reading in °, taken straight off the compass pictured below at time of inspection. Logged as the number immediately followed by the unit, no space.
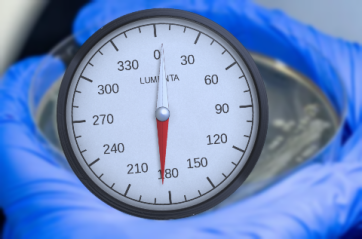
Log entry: 185°
